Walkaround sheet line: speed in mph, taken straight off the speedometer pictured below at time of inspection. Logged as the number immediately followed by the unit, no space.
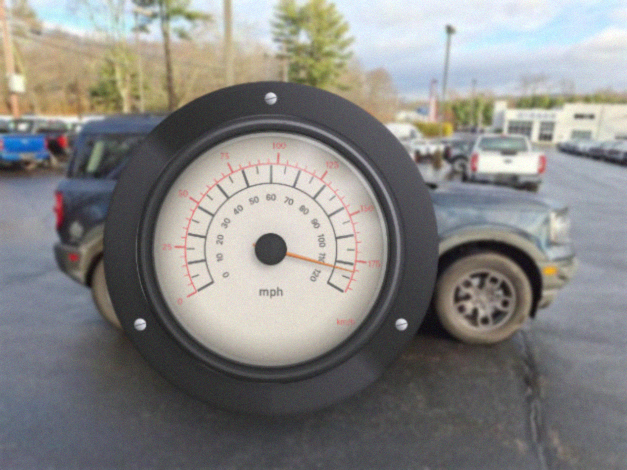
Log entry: 112.5mph
